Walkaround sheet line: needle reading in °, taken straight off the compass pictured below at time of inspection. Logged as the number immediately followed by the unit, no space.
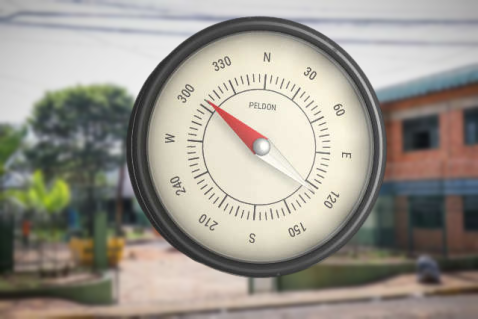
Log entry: 305°
